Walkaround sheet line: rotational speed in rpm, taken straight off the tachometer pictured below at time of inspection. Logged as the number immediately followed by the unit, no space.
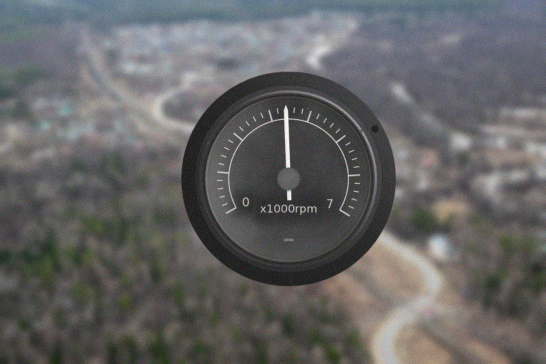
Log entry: 3400rpm
